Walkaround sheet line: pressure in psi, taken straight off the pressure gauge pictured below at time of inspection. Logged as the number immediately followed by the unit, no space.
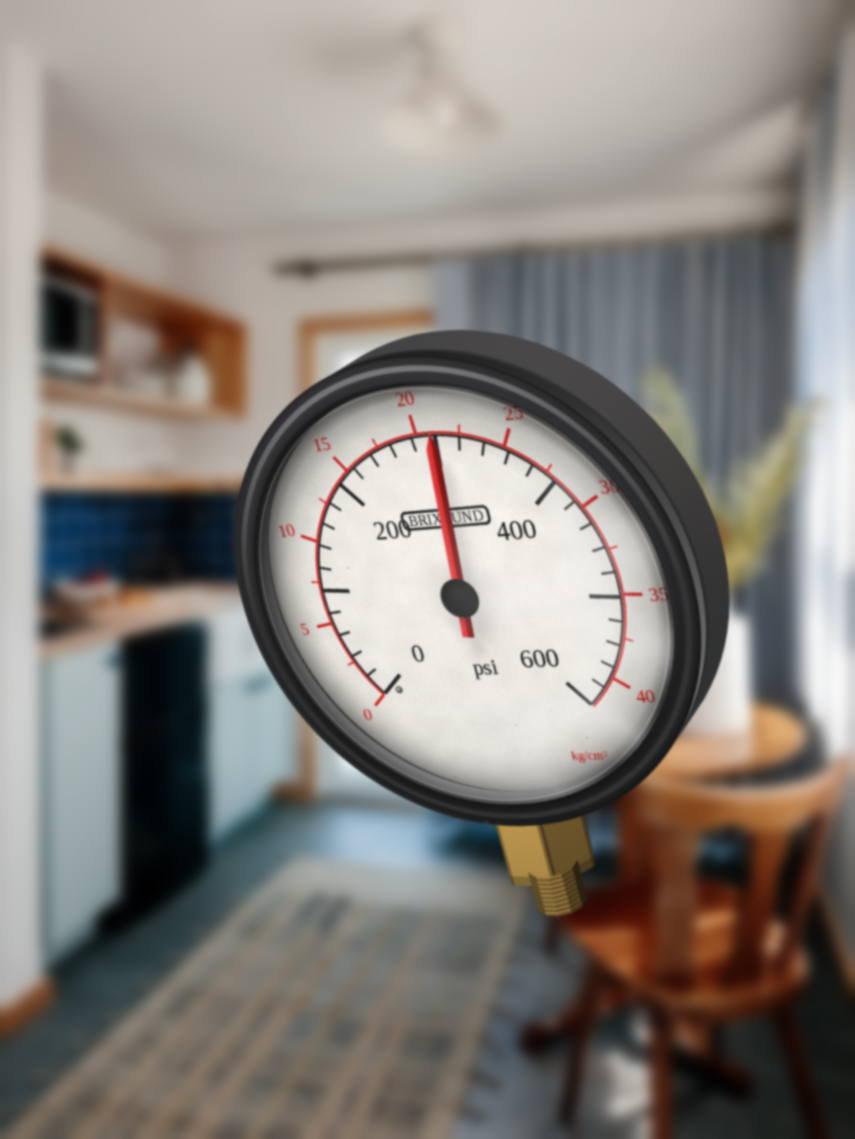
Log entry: 300psi
